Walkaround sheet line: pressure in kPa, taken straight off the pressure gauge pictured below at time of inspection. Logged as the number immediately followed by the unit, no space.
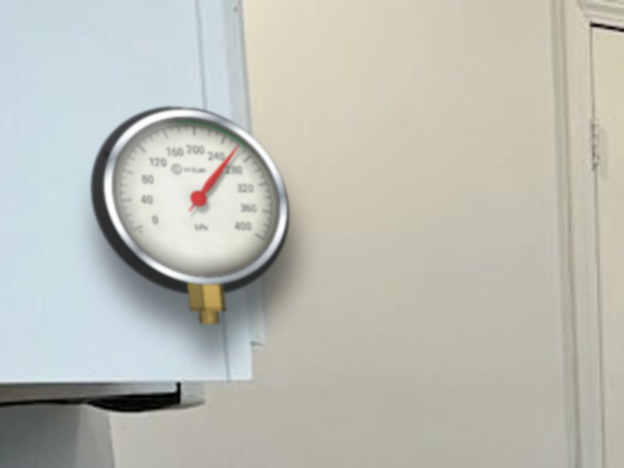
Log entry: 260kPa
